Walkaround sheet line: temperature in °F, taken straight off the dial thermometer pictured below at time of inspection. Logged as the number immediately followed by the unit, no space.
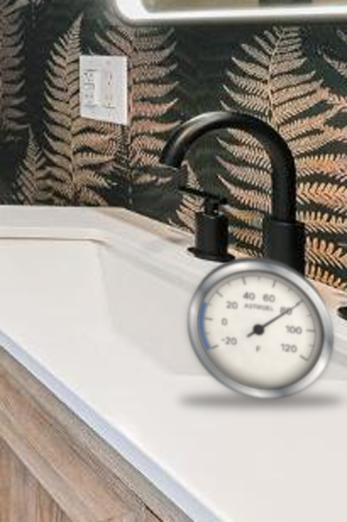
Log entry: 80°F
